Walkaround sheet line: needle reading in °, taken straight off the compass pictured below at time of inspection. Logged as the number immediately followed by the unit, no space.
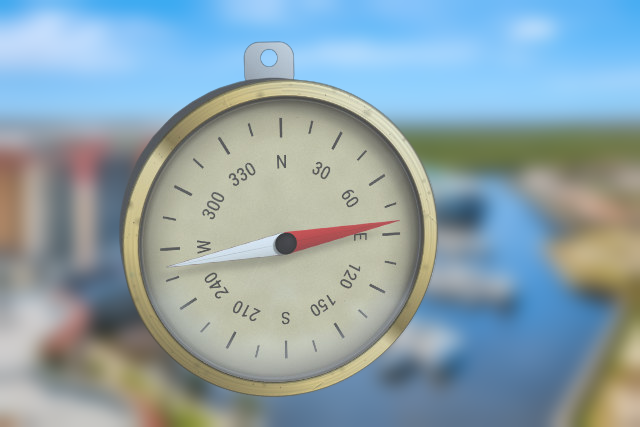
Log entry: 82.5°
